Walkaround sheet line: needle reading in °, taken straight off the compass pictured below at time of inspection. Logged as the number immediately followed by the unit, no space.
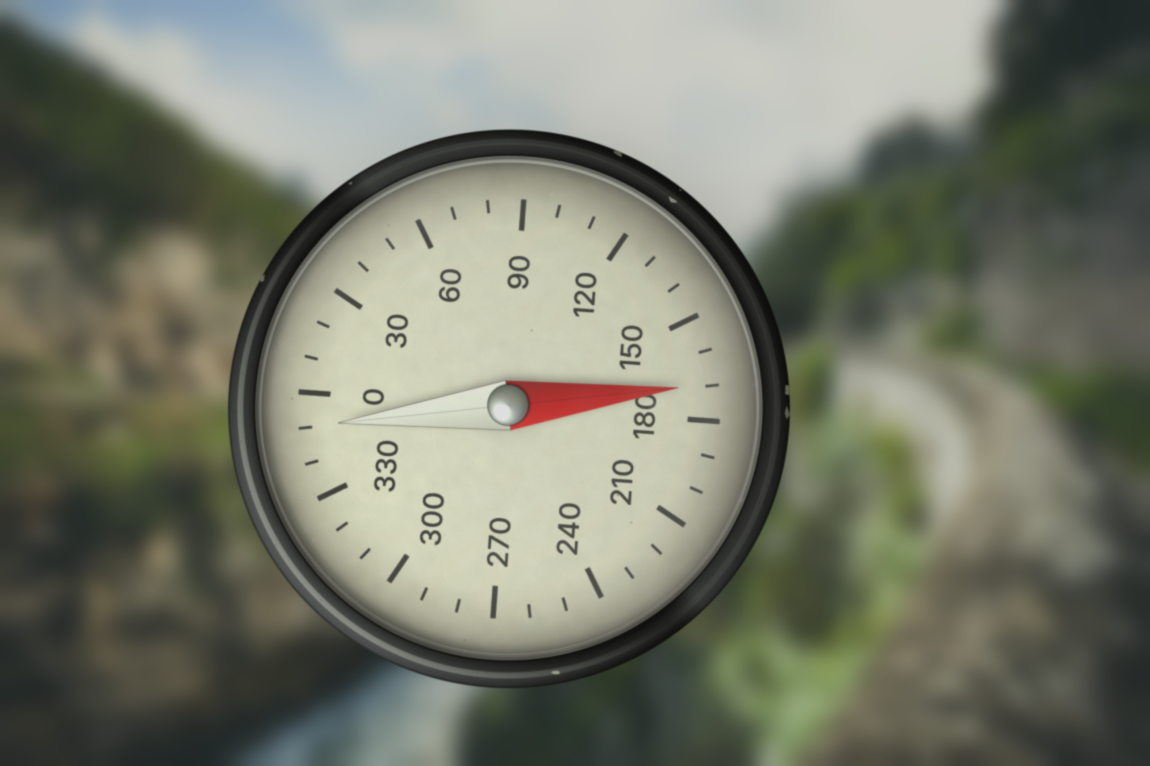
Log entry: 170°
